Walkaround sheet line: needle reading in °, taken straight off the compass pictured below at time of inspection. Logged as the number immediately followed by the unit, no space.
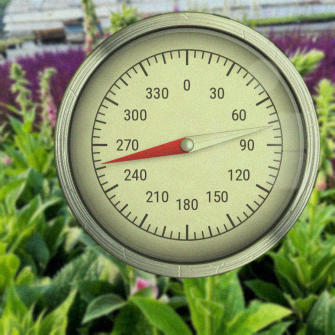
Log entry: 257.5°
